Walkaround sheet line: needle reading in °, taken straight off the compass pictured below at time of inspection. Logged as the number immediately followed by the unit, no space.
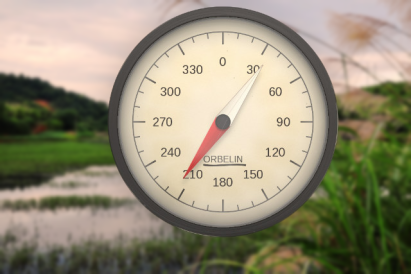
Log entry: 215°
